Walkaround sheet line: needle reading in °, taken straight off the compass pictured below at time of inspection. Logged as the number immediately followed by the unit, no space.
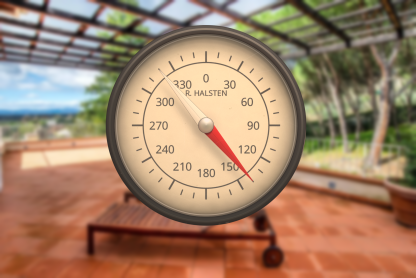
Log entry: 140°
